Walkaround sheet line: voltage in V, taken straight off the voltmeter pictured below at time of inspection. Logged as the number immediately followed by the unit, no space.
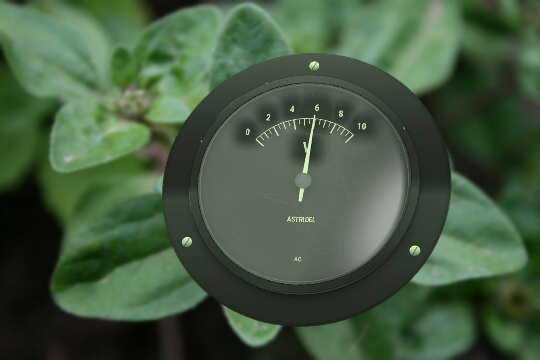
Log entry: 6V
